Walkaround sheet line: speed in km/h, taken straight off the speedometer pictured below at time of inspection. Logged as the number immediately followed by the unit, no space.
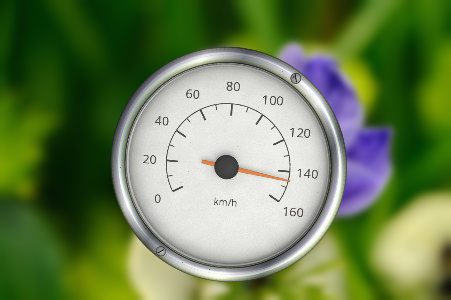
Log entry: 145km/h
